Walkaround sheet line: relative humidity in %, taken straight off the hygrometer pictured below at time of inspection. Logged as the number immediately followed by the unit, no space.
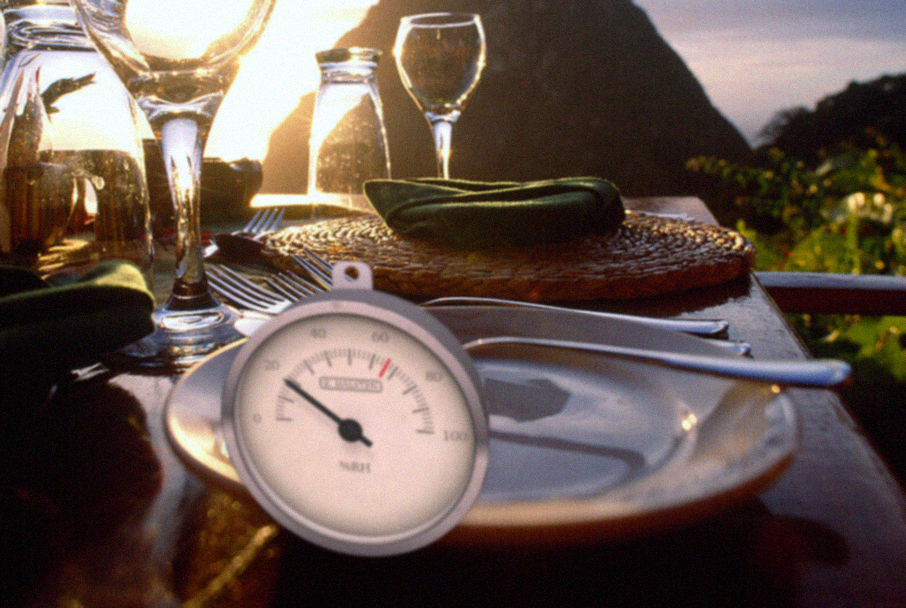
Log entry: 20%
